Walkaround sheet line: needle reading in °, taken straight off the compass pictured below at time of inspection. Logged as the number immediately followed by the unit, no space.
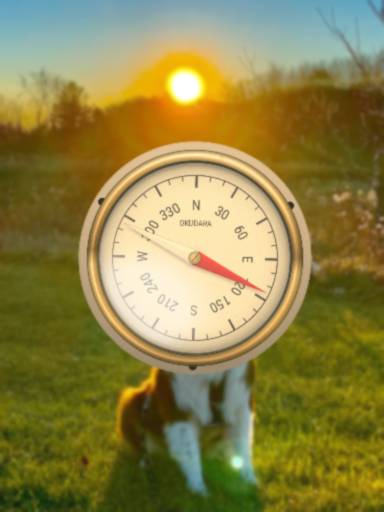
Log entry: 115°
